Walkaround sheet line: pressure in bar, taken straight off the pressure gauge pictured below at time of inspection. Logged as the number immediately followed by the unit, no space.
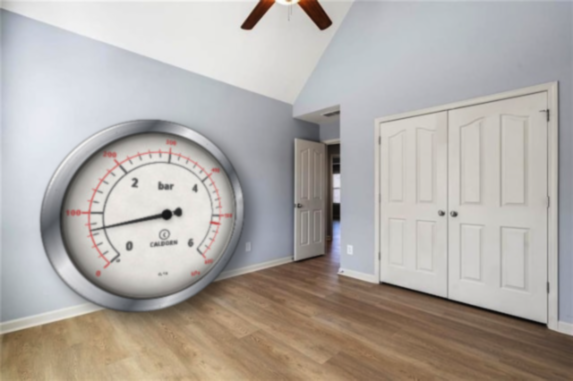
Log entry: 0.7bar
